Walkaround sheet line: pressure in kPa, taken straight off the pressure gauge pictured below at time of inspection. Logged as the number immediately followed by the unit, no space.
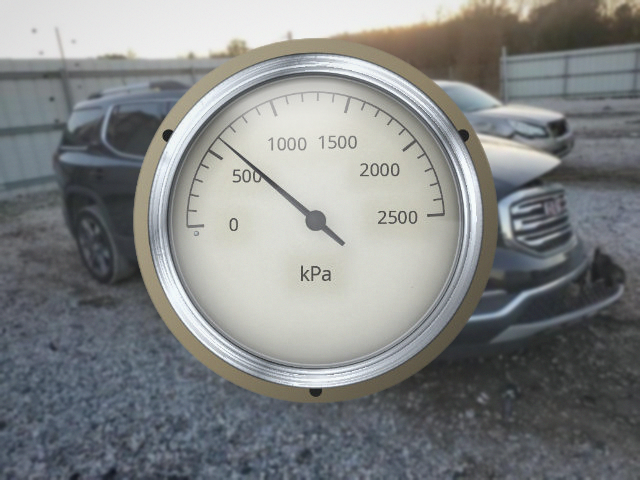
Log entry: 600kPa
